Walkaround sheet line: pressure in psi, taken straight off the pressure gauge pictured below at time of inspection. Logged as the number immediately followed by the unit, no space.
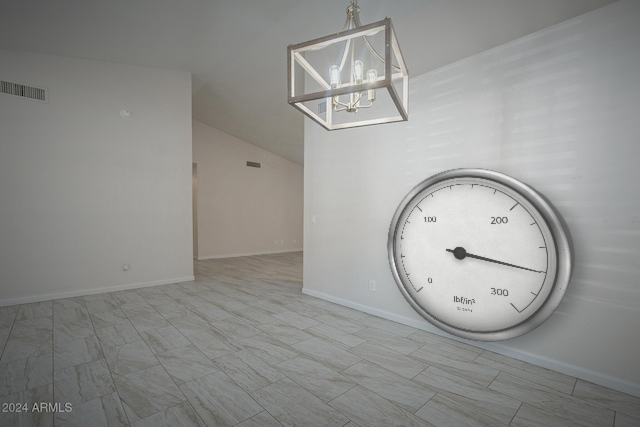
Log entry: 260psi
